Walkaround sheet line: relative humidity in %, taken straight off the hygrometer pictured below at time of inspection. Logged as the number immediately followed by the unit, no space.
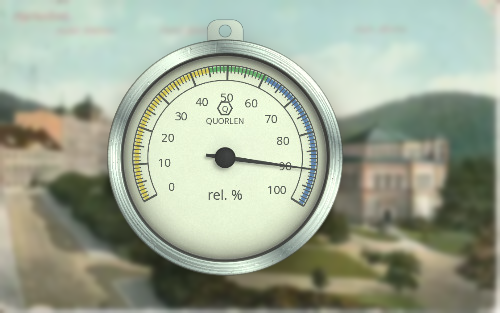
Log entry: 90%
